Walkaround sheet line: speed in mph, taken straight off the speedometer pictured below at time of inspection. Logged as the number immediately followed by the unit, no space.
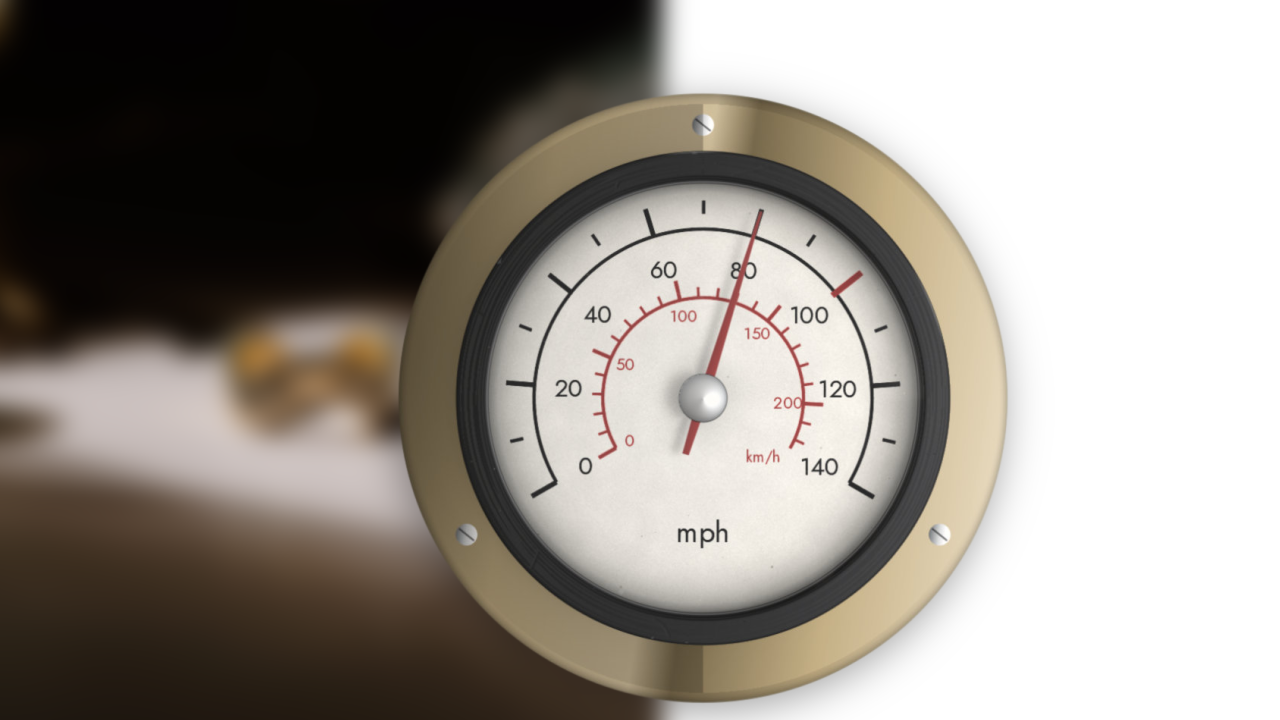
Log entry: 80mph
